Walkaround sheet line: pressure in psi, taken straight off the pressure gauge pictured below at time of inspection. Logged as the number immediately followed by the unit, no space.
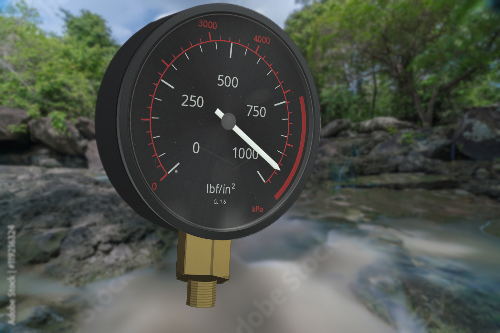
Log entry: 950psi
